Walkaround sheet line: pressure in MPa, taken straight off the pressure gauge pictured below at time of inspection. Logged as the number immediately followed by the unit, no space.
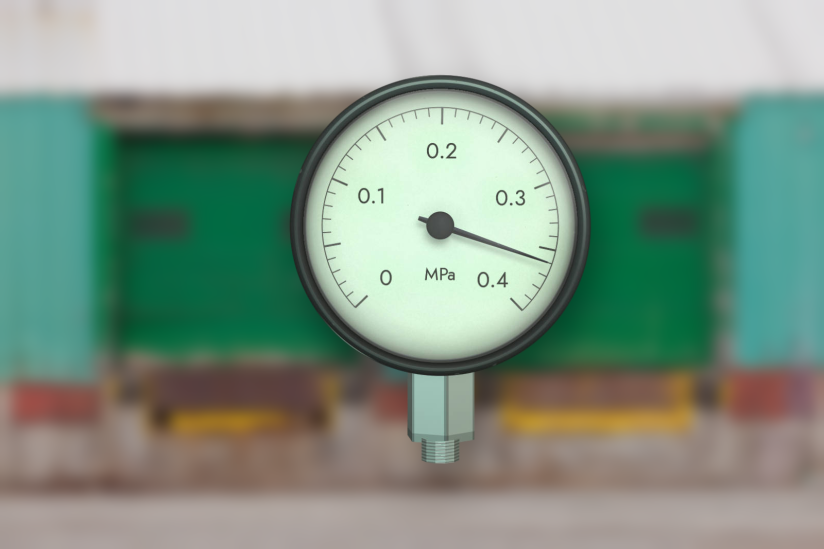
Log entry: 0.36MPa
